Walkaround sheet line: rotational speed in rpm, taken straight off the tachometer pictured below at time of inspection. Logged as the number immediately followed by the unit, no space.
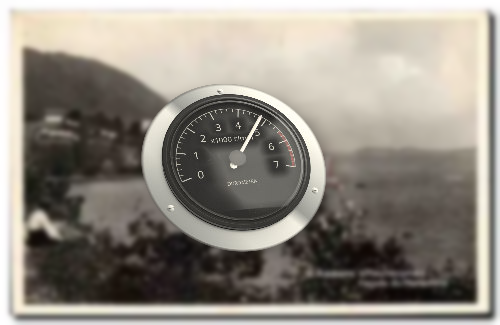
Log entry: 4800rpm
